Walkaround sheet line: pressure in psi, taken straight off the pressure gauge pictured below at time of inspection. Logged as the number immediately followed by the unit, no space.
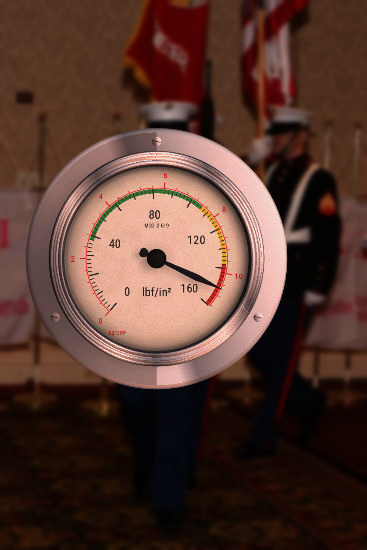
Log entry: 150psi
